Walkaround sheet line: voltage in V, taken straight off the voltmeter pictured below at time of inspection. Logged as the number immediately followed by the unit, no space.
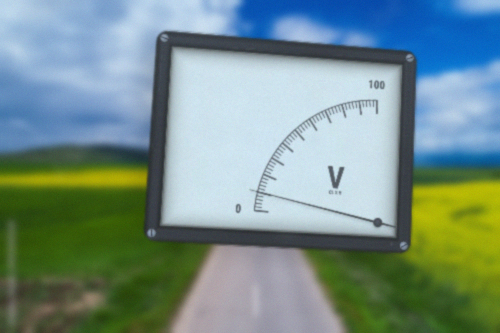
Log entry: 10V
